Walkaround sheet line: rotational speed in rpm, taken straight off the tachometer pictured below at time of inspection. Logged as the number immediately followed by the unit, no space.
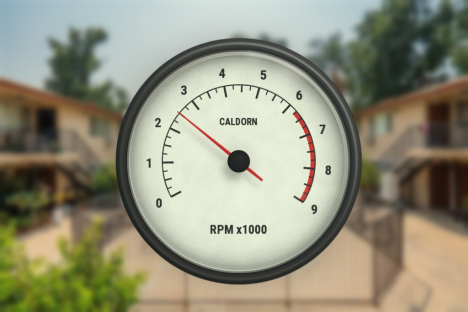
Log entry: 2500rpm
